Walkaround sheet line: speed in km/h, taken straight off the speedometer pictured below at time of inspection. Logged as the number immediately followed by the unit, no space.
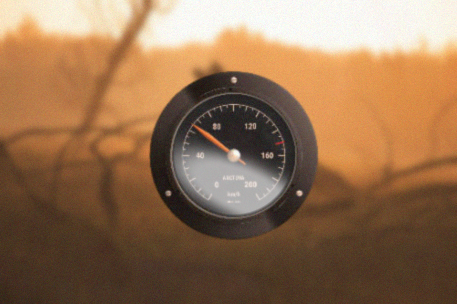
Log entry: 65km/h
